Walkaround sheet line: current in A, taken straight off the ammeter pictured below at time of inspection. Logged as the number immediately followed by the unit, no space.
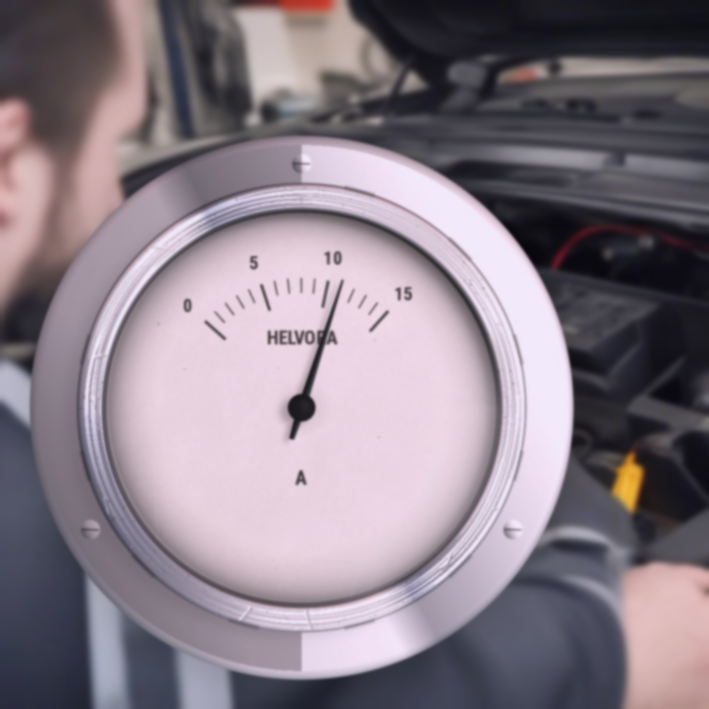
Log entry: 11A
